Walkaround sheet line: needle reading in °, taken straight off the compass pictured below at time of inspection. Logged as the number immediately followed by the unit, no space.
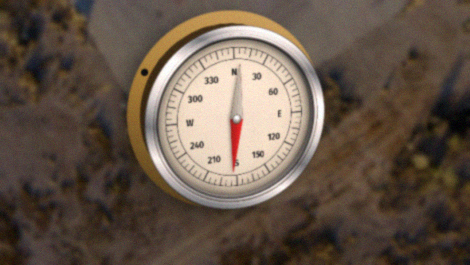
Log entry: 185°
